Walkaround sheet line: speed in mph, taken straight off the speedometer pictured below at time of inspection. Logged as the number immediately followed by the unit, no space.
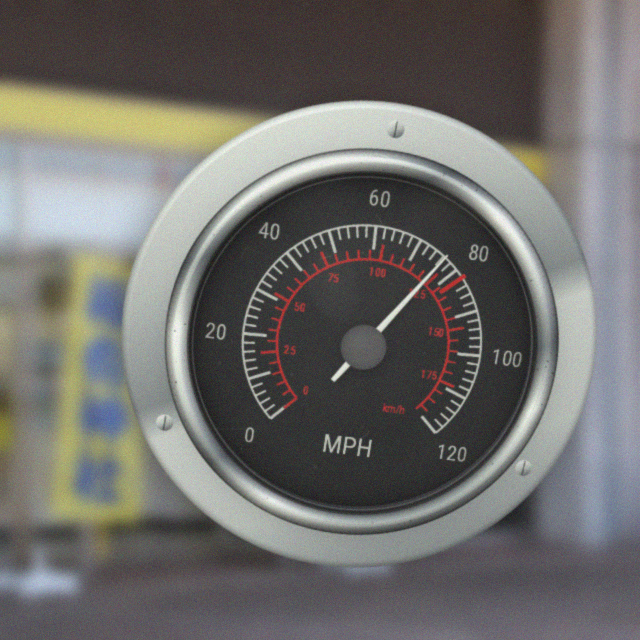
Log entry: 76mph
